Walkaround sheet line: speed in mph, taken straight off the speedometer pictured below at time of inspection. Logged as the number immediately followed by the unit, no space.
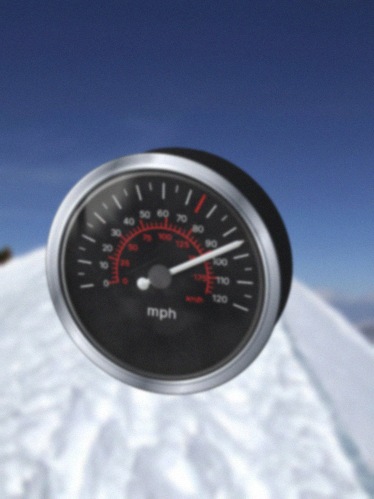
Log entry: 95mph
